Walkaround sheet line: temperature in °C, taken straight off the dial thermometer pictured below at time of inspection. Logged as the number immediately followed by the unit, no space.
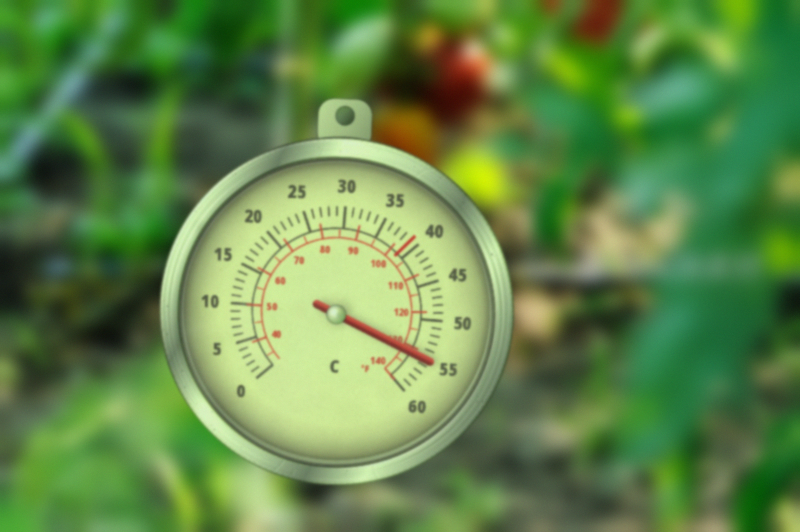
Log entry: 55°C
